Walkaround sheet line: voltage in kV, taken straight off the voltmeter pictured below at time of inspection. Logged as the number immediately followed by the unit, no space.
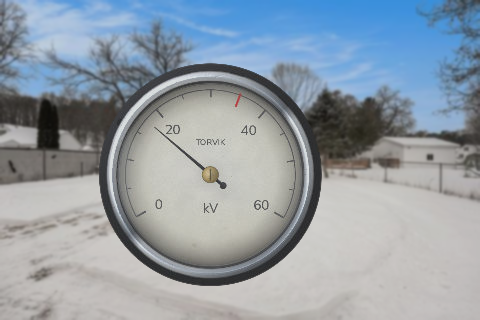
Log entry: 17.5kV
